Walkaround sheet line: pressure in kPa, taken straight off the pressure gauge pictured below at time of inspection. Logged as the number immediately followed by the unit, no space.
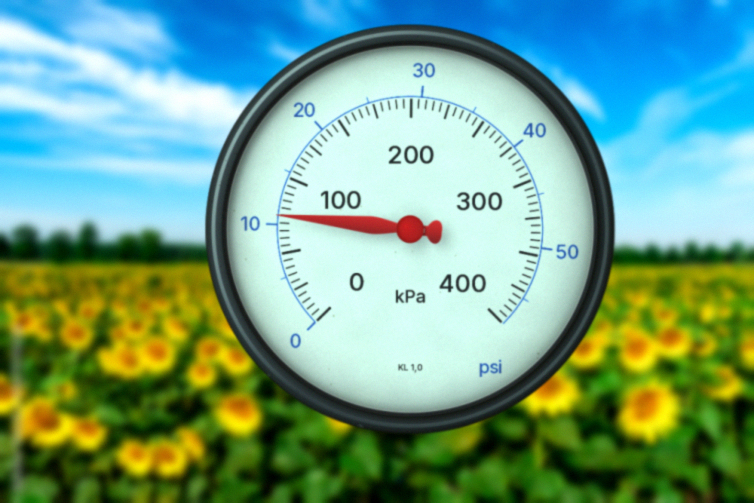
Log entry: 75kPa
